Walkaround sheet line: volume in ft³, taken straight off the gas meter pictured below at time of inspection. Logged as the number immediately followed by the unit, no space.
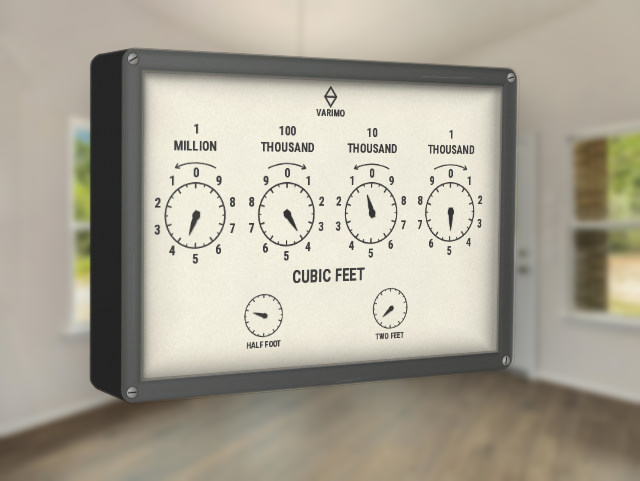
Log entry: 440500ft³
